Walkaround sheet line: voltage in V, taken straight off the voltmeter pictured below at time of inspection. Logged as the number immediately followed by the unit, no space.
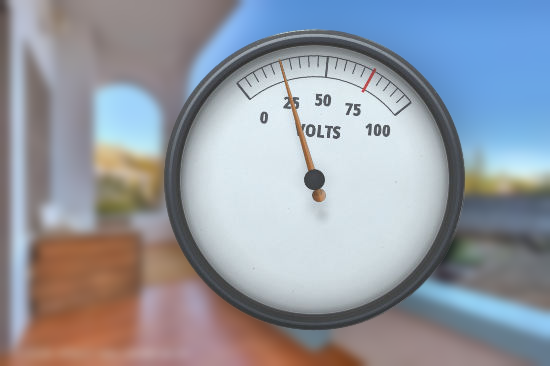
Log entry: 25V
